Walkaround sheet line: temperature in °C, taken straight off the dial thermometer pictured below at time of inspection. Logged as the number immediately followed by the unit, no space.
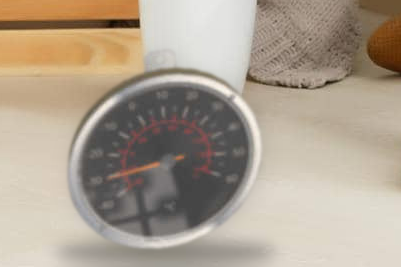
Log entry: -30°C
